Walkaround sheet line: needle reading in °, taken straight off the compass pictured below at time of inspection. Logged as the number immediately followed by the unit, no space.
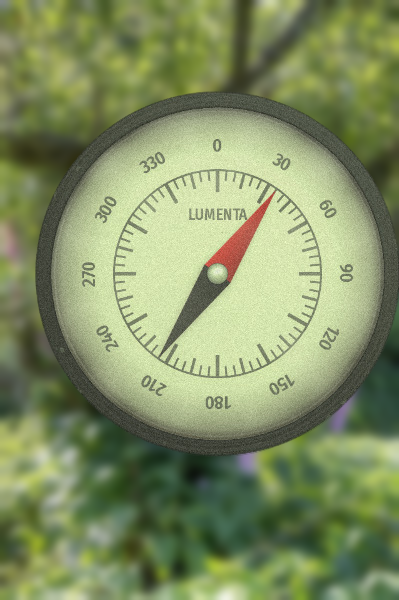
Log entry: 35°
